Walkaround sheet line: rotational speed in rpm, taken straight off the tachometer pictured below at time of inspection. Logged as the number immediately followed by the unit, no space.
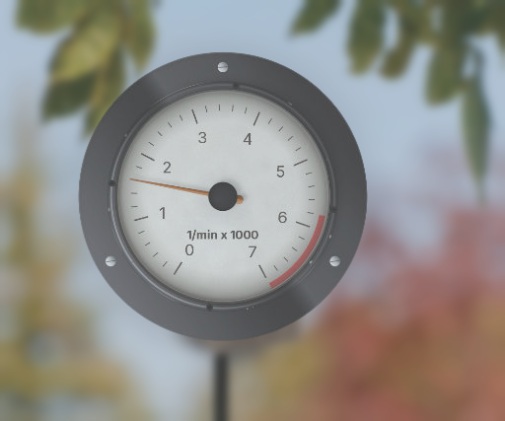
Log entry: 1600rpm
